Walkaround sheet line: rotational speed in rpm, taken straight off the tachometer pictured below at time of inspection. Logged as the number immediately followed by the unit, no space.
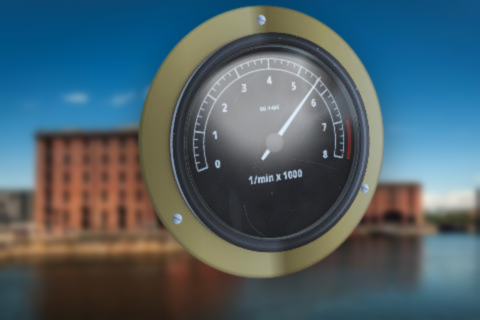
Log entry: 5600rpm
